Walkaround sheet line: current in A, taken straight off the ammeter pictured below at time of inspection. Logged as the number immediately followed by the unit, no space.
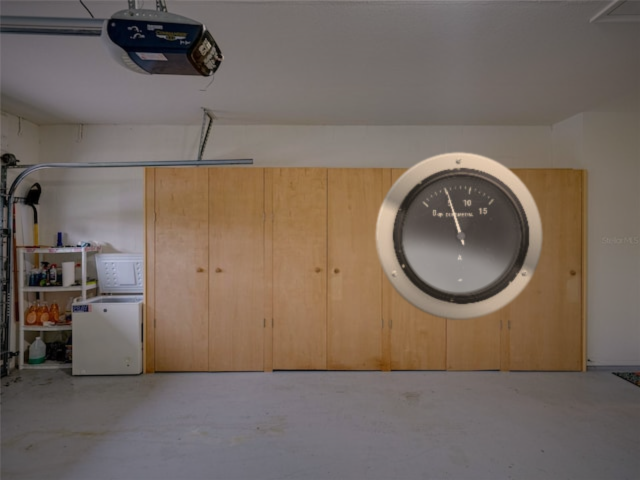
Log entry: 5A
